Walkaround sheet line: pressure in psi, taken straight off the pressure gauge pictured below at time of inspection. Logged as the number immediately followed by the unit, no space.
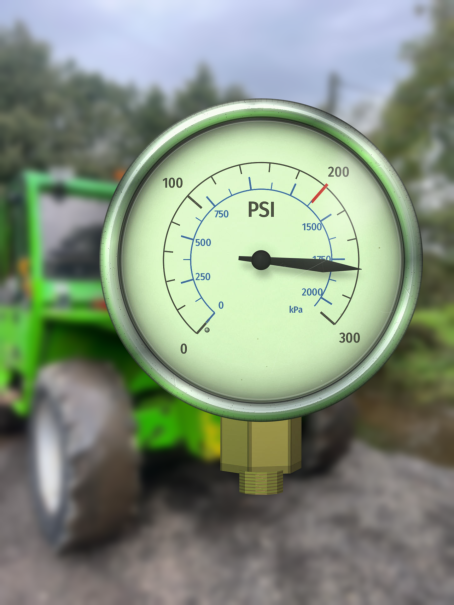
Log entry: 260psi
